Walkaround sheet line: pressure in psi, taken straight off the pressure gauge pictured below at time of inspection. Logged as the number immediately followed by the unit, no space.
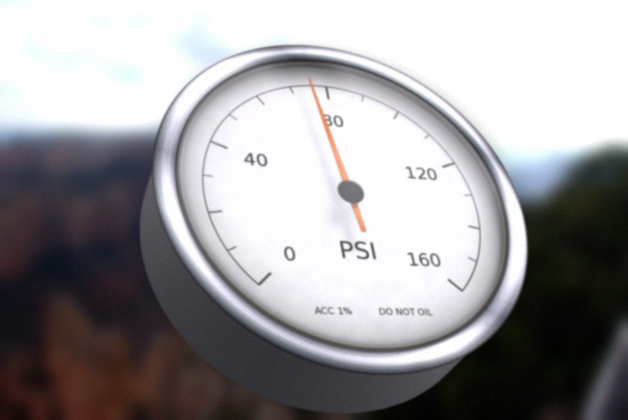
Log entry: 75psi
